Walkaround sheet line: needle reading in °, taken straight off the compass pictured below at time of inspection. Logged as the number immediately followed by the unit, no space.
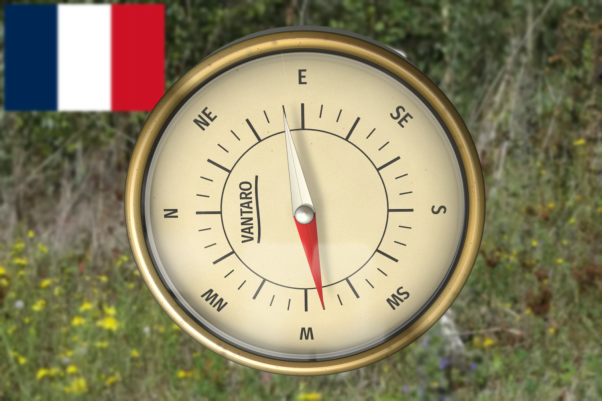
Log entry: 260°
